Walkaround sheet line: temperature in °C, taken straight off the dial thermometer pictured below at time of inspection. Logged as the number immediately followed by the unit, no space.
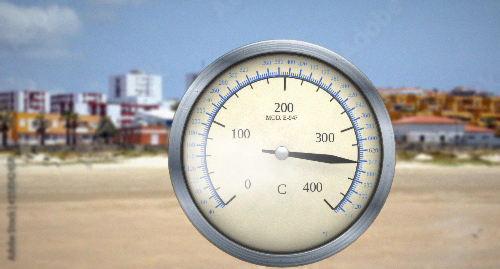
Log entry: 340°C
